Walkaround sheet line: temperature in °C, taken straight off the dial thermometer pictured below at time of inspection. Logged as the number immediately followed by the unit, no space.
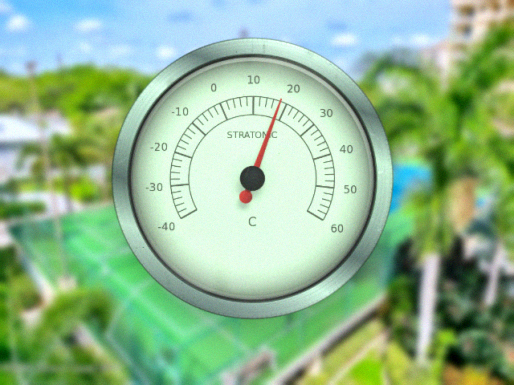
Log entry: 18°C
